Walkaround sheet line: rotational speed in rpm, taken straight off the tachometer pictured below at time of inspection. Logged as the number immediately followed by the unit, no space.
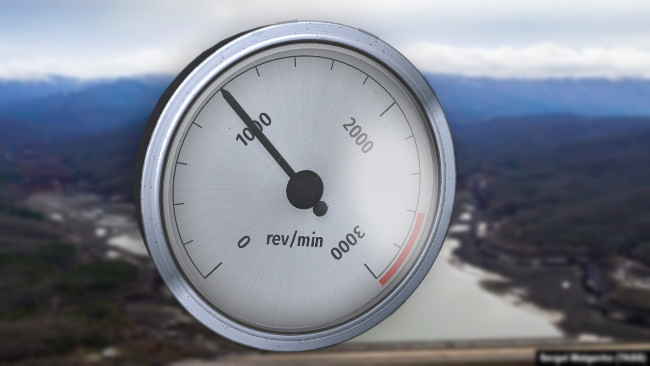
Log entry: 1000rpm
